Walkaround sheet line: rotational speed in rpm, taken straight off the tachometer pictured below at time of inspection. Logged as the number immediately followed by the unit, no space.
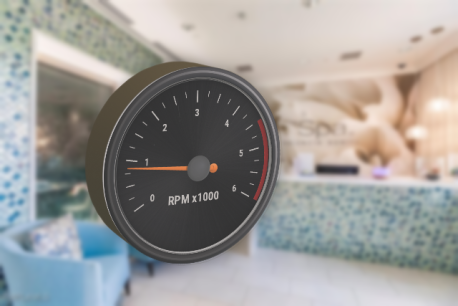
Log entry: 875rpm
